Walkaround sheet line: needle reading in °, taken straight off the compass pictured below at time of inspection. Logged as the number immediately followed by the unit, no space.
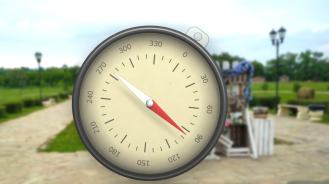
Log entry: 95°
